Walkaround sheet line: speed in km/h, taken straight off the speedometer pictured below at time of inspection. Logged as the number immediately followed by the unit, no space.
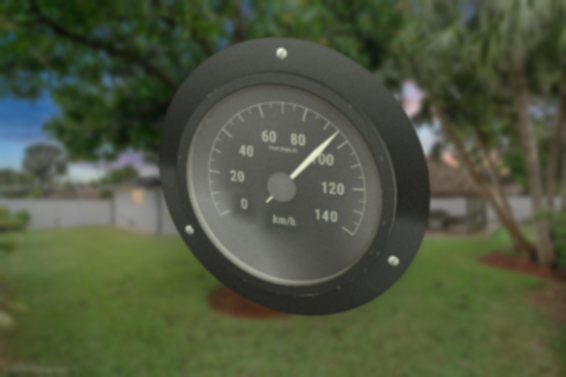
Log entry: 95km/h
